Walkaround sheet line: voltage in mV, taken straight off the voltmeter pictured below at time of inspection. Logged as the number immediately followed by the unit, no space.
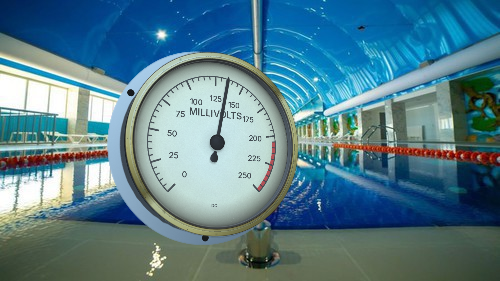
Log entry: 135mV
